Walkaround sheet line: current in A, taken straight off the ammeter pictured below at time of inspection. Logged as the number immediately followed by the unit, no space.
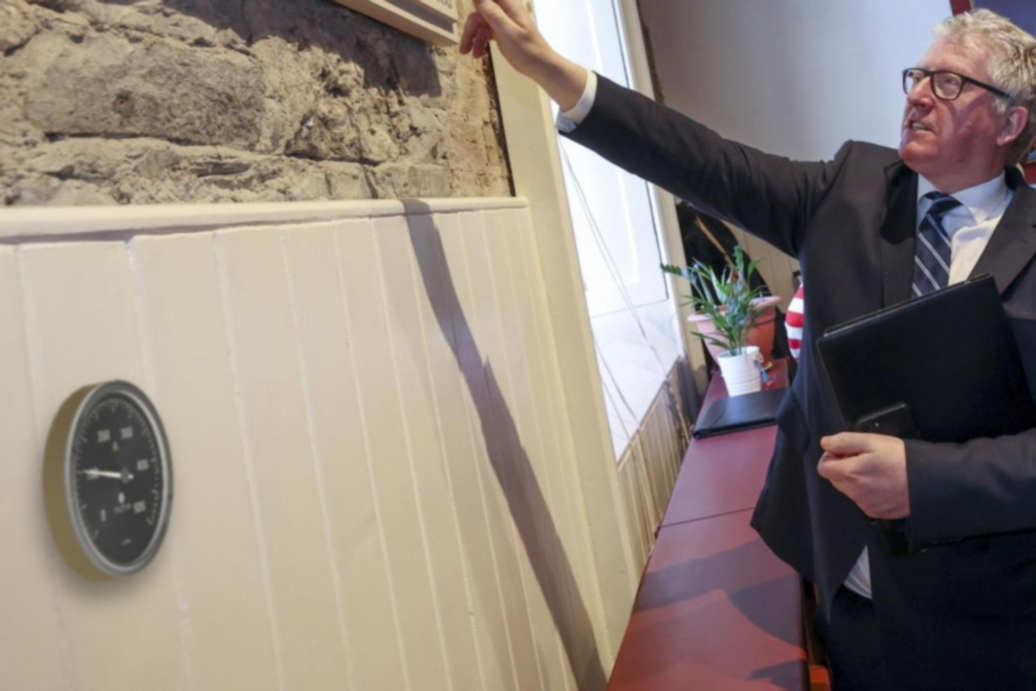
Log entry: 100A
